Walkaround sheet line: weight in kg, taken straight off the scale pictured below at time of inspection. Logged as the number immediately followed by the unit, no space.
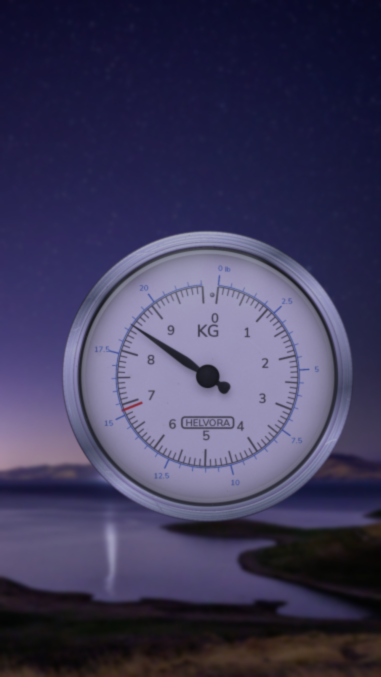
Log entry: 8.5kg
